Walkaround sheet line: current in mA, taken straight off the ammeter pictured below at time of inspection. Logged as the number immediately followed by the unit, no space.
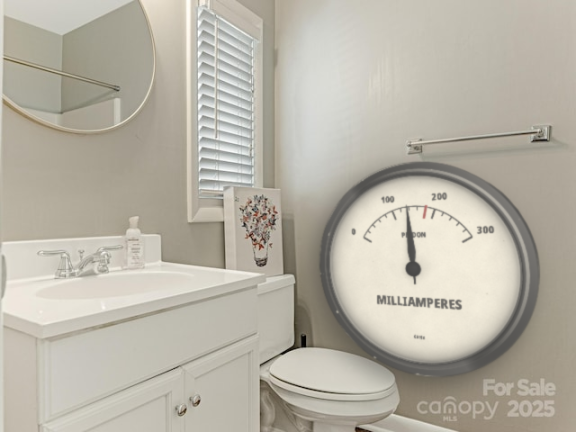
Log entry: 140mA
